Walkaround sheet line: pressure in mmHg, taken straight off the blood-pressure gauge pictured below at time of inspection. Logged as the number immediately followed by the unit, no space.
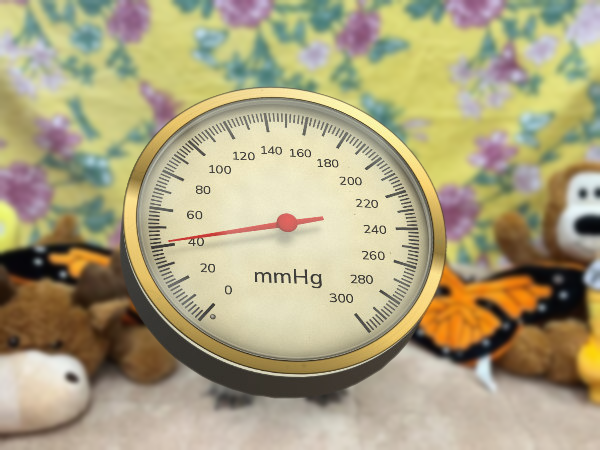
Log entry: 40mmHg
